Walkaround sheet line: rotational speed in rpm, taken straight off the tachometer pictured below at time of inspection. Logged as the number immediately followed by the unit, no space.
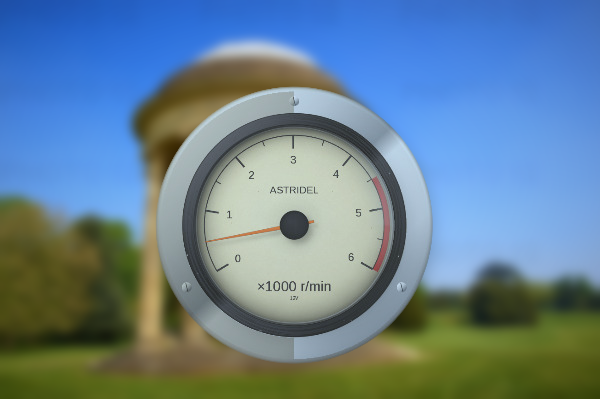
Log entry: 500rpm
